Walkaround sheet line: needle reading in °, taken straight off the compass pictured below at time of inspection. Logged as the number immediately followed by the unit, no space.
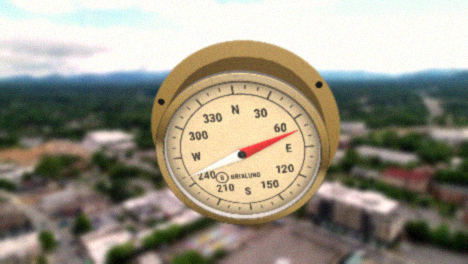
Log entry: 70°
